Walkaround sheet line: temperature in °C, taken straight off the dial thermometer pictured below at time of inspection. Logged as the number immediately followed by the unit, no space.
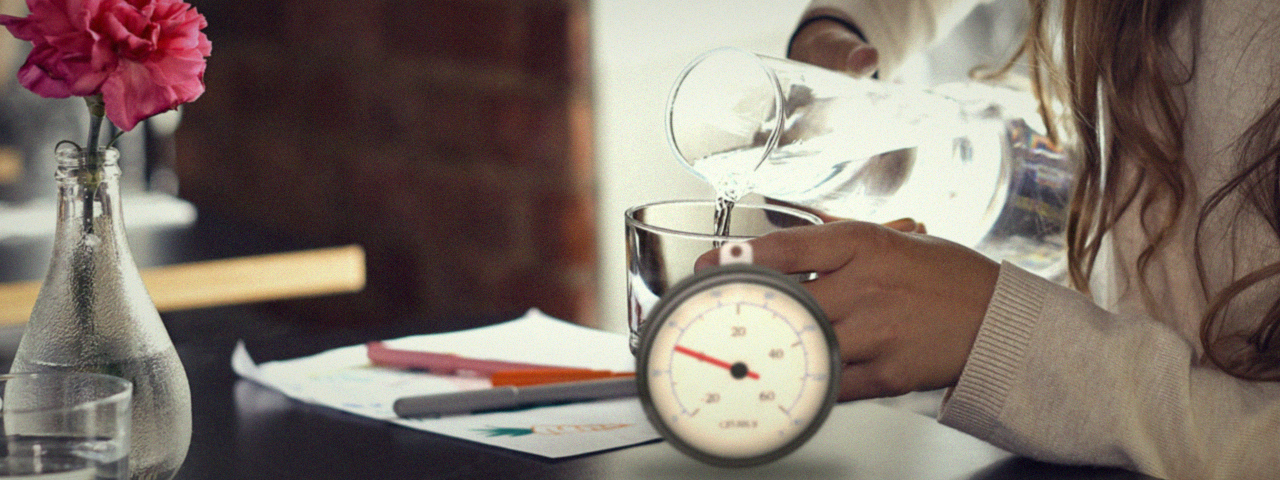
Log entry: 0°C
